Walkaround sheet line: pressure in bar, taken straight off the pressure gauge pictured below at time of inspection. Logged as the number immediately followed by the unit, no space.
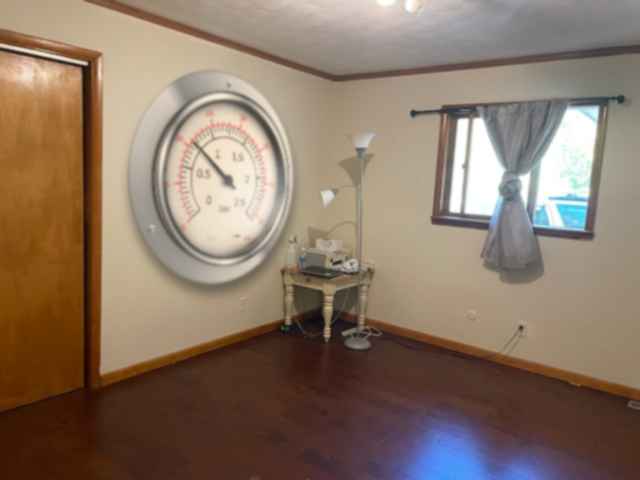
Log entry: 0.75bar
